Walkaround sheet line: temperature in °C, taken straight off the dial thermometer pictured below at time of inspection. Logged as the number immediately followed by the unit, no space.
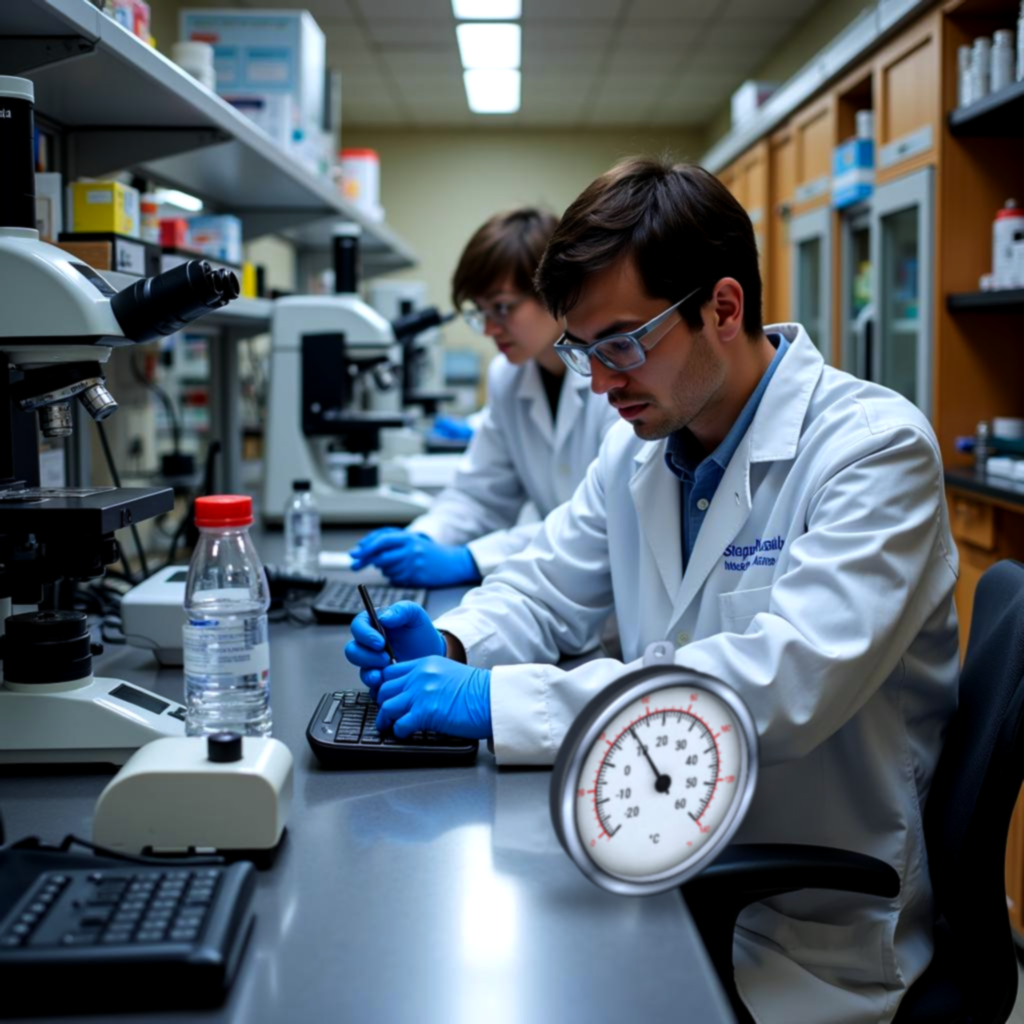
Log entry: 10°C
